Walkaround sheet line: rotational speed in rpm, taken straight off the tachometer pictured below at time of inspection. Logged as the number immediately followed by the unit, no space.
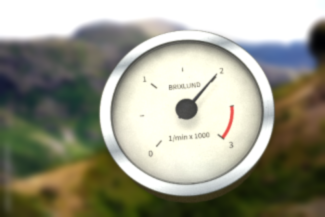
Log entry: 2000rpm
